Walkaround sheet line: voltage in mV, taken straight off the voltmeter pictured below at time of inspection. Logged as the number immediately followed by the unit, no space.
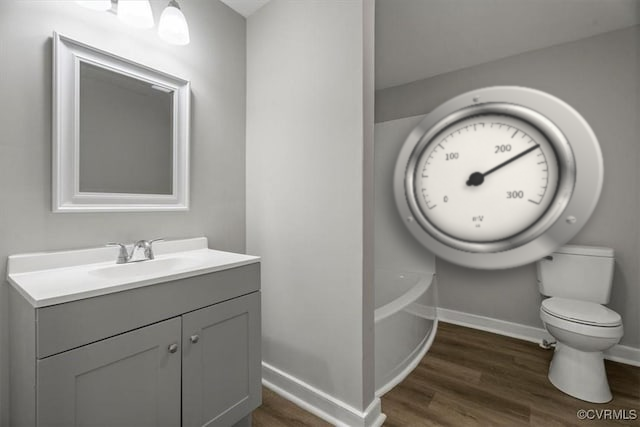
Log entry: 230mV
